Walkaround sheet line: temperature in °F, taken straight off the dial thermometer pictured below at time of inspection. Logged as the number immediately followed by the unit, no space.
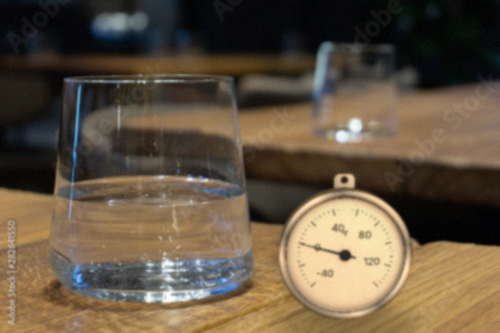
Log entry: 0°F
